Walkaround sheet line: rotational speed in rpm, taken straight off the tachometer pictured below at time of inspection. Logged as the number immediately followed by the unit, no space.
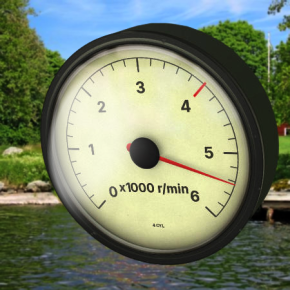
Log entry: 5400rpm
